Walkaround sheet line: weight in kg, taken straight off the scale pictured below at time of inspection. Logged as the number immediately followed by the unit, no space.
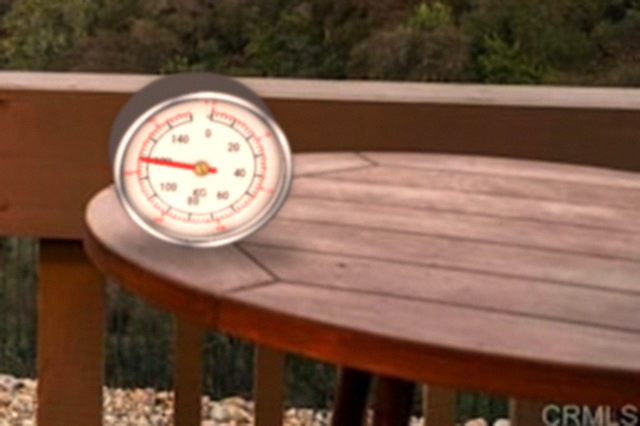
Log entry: 120kg
